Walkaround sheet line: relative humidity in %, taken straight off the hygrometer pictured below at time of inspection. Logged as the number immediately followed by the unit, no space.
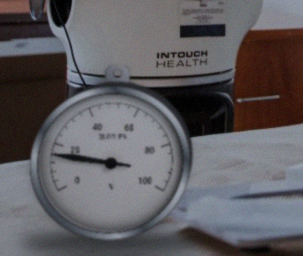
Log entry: 16%
